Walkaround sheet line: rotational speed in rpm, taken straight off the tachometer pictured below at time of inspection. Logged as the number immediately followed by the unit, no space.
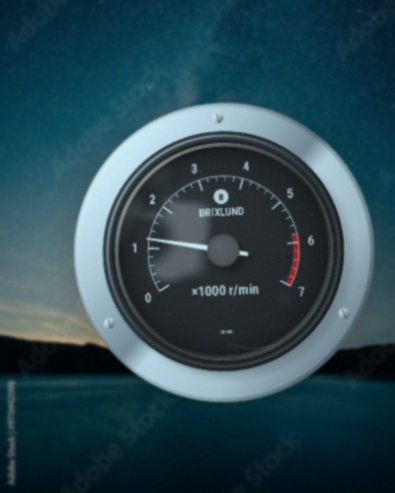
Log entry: 1200rpm
